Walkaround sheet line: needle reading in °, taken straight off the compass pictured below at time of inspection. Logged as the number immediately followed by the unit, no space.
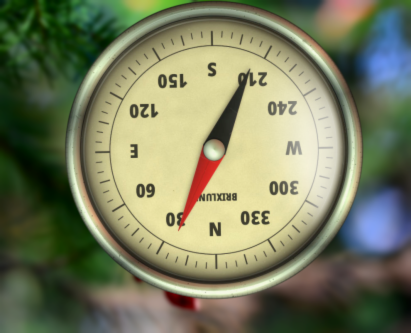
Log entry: 25°
